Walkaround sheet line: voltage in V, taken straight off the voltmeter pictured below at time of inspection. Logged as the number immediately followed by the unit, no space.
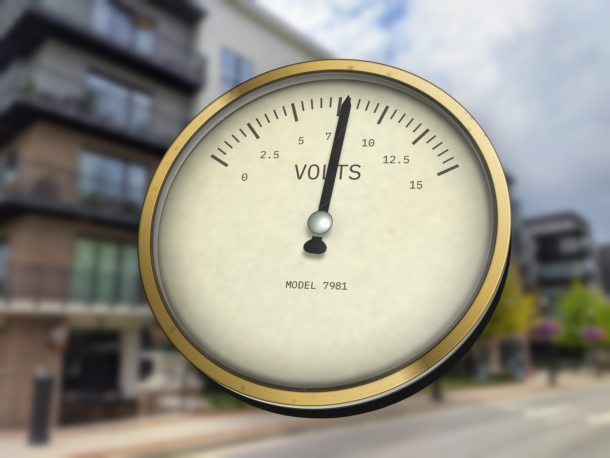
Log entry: 8V
